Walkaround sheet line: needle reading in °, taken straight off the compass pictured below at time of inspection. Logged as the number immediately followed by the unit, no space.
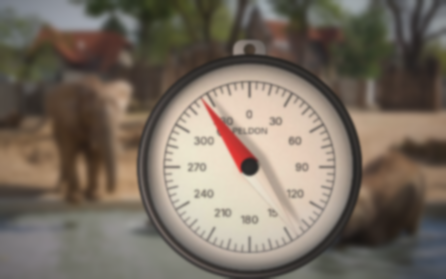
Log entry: 325°
